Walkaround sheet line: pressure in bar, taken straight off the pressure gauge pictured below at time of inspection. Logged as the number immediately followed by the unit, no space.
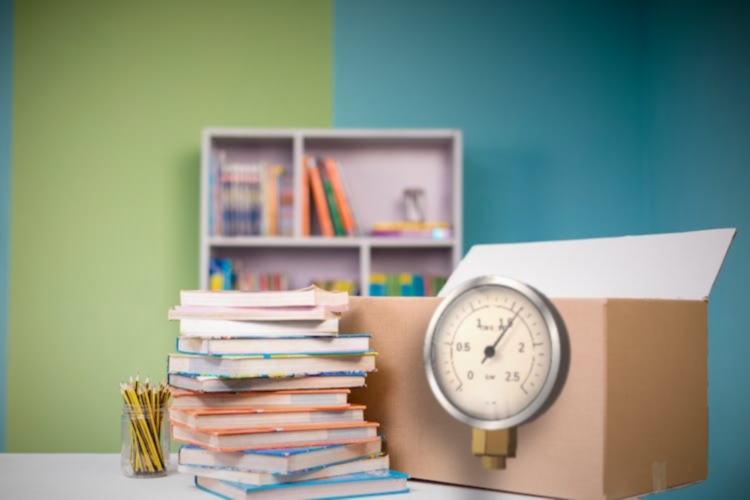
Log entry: 1.6bar
